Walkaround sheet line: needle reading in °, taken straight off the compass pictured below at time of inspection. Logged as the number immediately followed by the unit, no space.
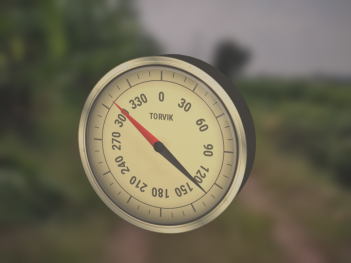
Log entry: 310°
